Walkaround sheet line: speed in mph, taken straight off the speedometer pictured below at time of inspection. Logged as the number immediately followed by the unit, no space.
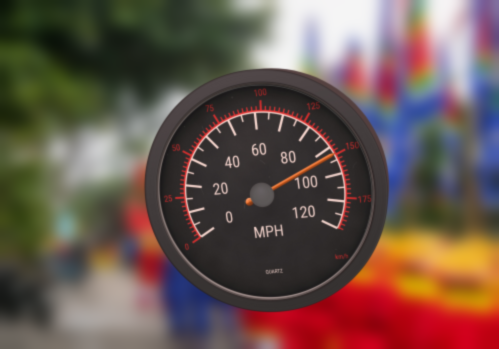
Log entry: 92.5mph
